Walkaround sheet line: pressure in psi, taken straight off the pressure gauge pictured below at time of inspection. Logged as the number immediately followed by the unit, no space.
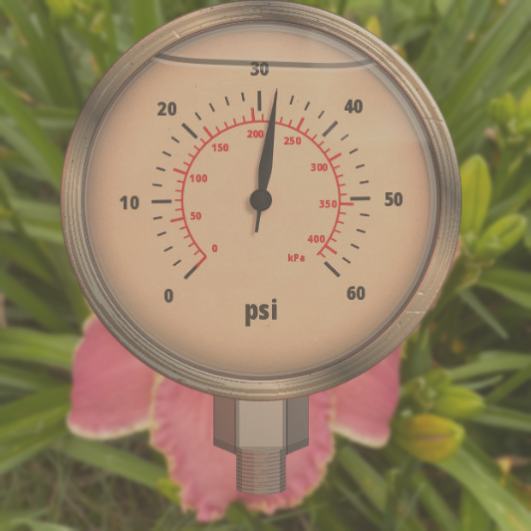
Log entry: 32psi
